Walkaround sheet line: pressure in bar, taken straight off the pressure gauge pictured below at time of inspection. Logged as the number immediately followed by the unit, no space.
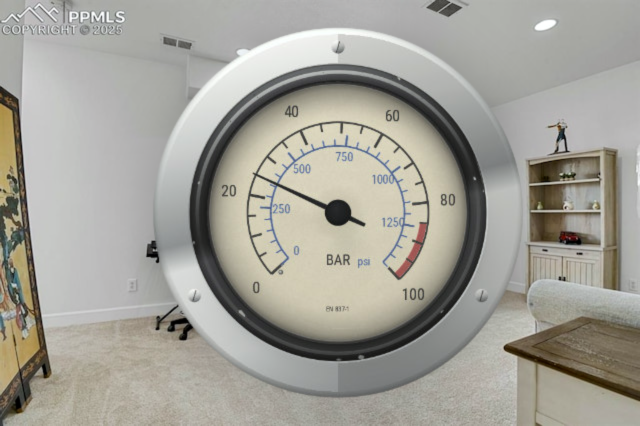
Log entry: 25bar
